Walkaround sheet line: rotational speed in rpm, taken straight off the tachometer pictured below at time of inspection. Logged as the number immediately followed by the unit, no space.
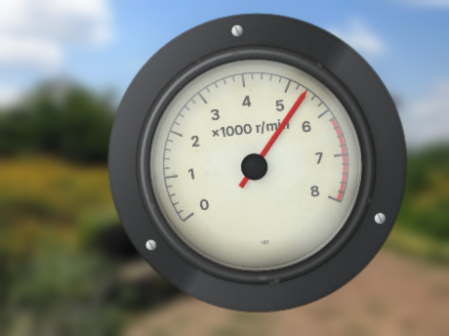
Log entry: 5400rpm
